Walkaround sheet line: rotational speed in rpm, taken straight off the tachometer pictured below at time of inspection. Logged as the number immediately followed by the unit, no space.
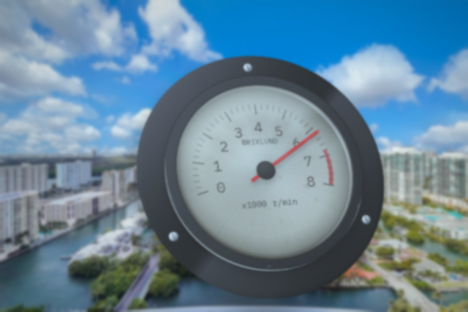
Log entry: 6200rpm
